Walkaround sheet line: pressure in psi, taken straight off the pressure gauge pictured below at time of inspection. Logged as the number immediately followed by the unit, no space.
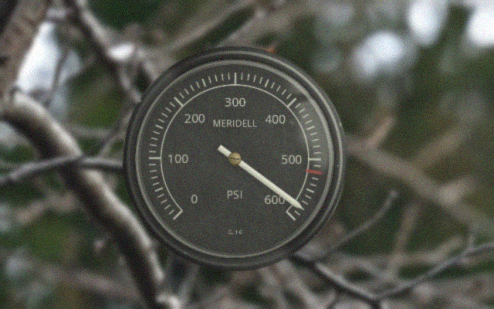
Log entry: 580psi
